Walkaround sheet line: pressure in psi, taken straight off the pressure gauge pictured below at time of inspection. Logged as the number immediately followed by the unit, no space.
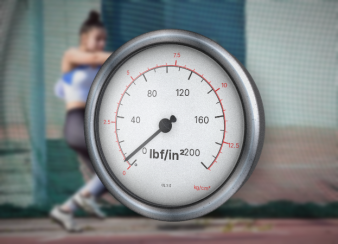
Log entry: 5psi
